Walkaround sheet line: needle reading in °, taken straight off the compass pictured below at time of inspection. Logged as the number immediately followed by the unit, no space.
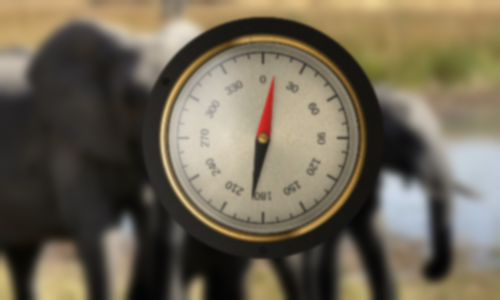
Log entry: 10°
